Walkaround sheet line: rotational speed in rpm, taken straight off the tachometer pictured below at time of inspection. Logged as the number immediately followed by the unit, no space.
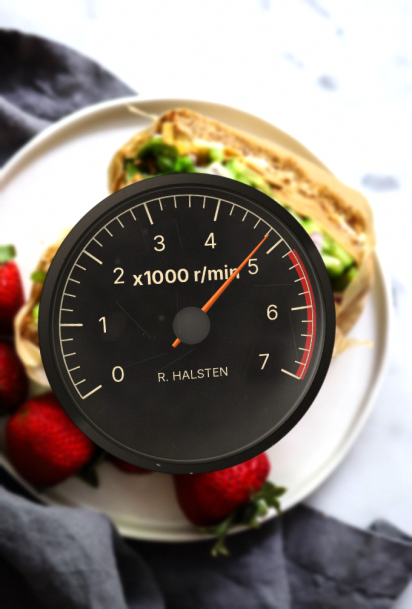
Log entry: 4800rpm
